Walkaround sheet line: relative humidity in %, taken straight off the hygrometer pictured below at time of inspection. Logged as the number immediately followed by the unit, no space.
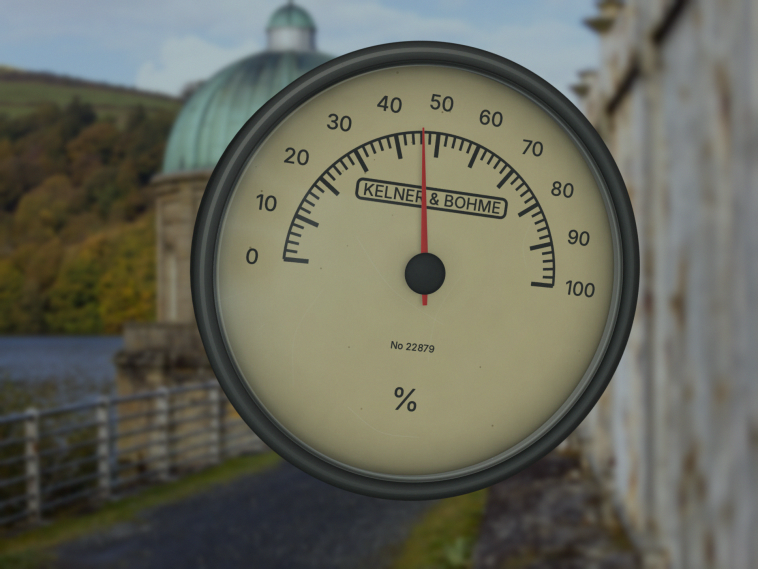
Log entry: 46%
